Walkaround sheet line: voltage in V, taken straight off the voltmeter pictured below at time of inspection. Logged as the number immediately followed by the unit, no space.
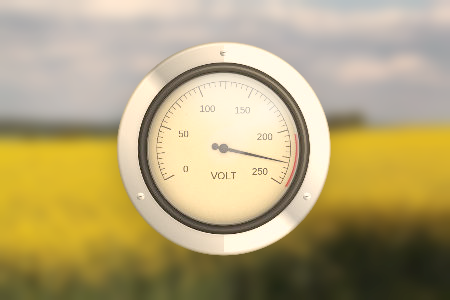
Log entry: 230V
